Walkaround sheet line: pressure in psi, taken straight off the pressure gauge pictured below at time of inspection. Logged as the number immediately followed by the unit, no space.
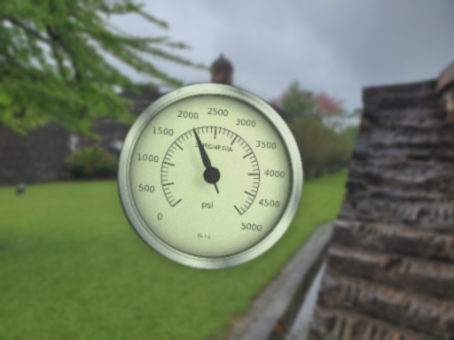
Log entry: 2000psi
